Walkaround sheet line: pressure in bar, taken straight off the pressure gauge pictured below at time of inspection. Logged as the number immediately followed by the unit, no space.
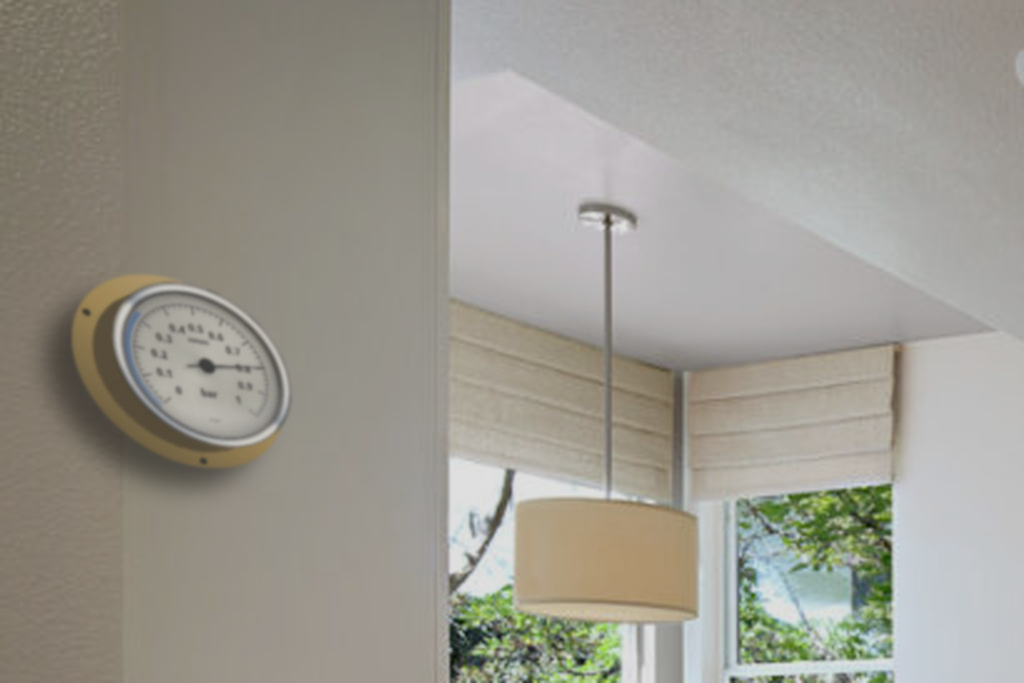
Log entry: 0.8bar
